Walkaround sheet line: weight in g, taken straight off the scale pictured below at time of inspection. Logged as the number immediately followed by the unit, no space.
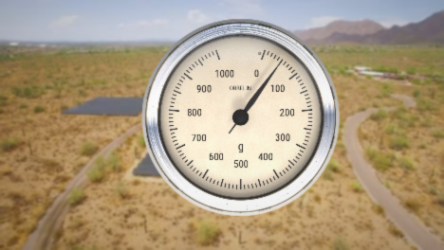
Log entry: 50g
